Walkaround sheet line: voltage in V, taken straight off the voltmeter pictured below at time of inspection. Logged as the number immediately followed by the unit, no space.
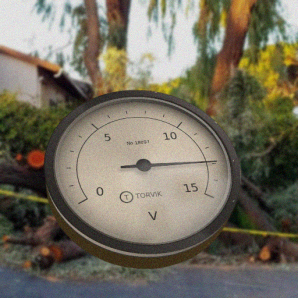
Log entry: 13V
